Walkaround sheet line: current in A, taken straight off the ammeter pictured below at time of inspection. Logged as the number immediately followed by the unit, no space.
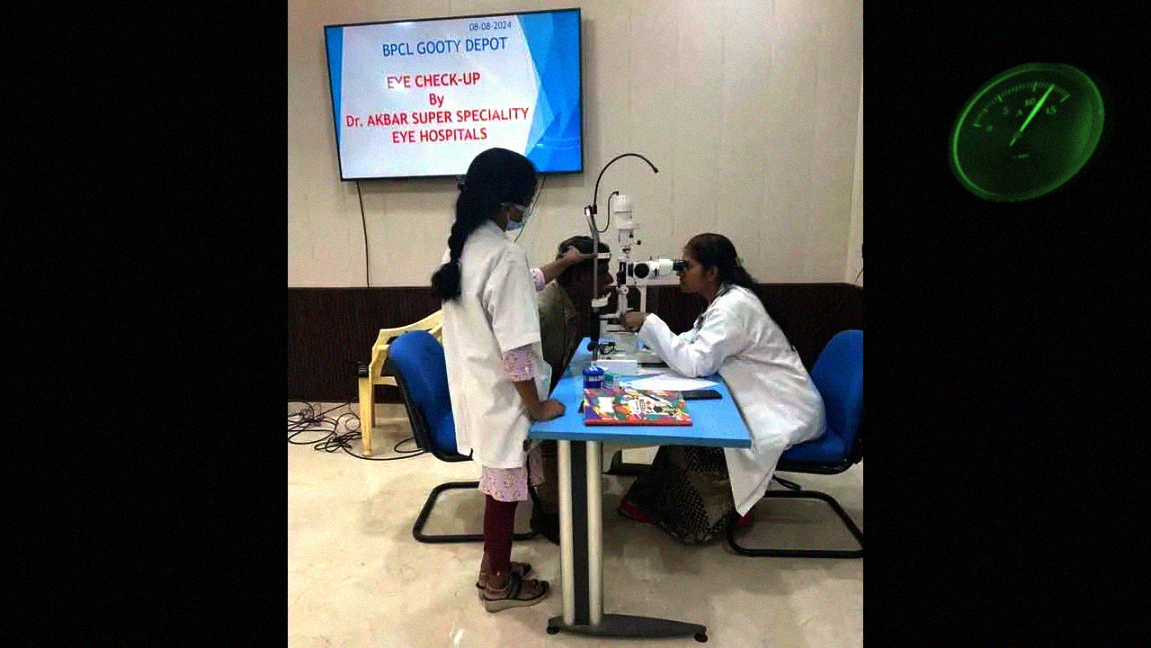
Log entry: 12.5A
